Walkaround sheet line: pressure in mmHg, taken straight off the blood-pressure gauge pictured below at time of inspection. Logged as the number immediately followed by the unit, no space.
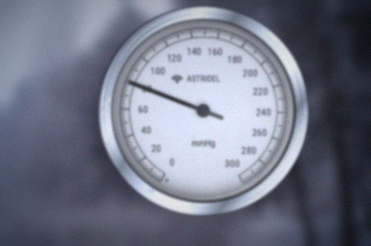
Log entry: 80mmHg
